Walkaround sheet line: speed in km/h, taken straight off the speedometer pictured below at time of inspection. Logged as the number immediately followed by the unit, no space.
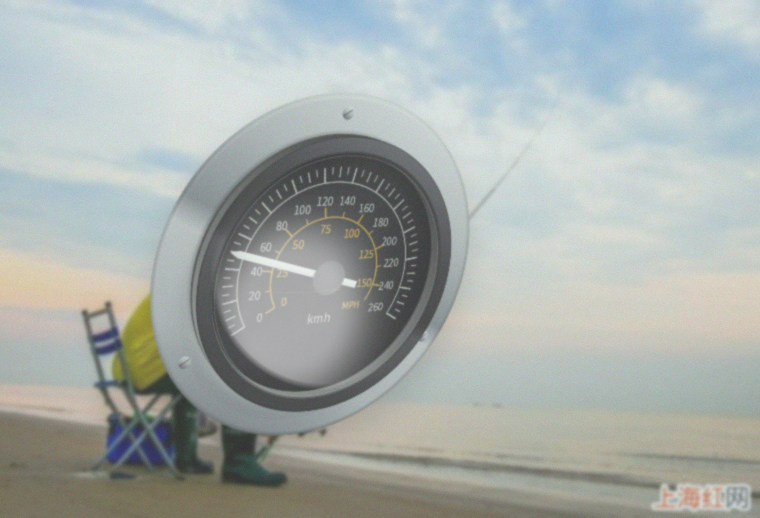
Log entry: 50km/h
